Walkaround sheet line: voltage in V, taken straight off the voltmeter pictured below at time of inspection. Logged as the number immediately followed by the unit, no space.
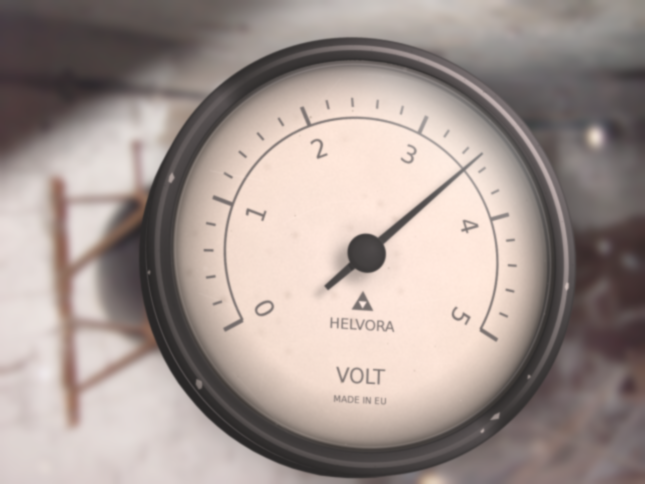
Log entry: 3.5V
